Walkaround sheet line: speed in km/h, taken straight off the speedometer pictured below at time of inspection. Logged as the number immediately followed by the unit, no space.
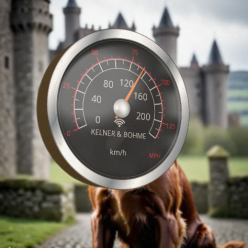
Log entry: 135km/h
